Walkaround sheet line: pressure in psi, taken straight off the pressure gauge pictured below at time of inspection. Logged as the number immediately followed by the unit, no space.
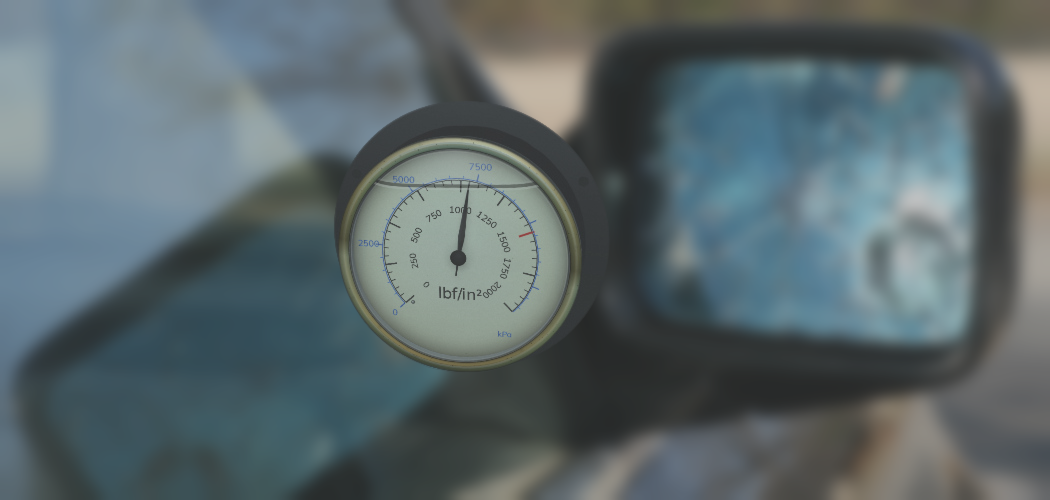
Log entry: 1050psi
